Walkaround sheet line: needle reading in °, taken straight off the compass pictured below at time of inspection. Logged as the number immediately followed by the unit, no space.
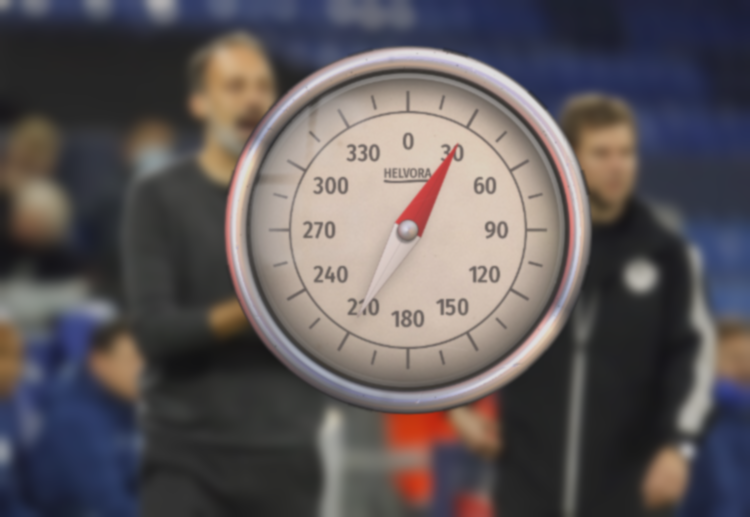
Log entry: 30°
